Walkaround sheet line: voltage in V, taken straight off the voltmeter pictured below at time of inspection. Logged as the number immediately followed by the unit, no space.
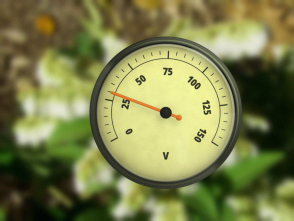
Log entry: 30V
